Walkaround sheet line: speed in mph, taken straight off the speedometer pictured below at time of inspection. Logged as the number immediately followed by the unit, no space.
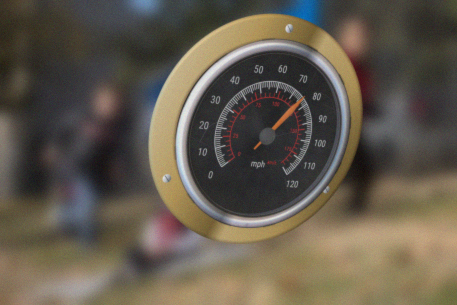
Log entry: 75mph
